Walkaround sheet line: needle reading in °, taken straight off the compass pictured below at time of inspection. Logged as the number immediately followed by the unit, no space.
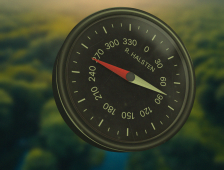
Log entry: 260°
